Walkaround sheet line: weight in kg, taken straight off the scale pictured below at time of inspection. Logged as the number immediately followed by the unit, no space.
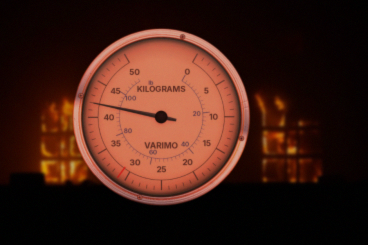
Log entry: 42kg
